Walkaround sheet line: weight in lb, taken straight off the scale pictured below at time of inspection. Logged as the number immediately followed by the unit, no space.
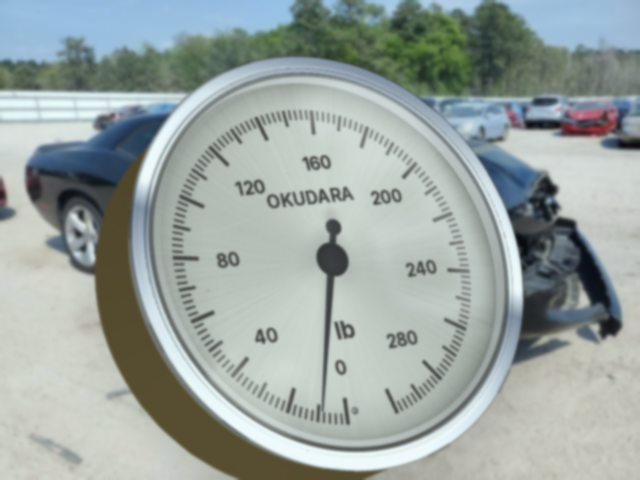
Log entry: 10lb
